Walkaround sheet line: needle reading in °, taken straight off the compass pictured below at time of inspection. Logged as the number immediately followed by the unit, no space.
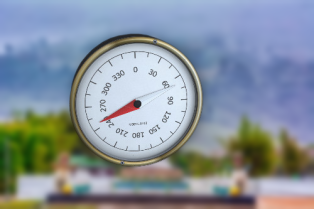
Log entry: 247.5°
